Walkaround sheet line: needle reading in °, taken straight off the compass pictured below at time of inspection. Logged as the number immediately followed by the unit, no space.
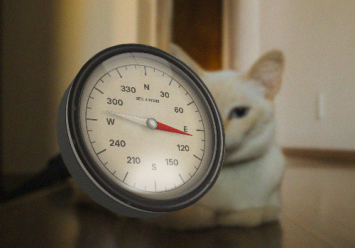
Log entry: 100°
